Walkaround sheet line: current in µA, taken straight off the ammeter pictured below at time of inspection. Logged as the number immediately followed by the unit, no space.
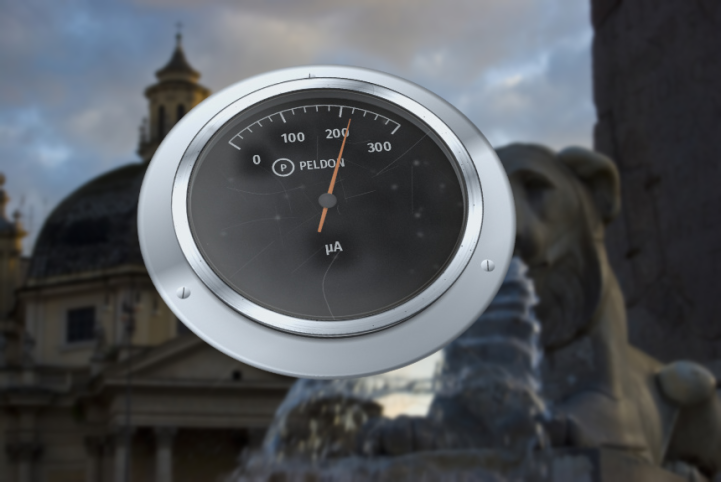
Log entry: 220µA
